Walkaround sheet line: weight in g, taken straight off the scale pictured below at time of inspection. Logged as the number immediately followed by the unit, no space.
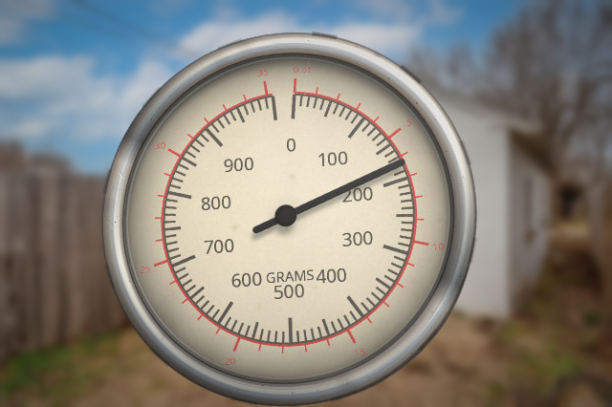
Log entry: 180g
